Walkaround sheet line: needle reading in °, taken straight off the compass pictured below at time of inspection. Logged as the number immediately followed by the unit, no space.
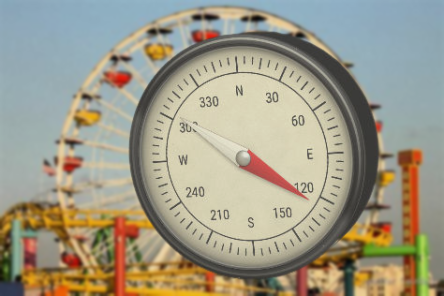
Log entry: 125°
